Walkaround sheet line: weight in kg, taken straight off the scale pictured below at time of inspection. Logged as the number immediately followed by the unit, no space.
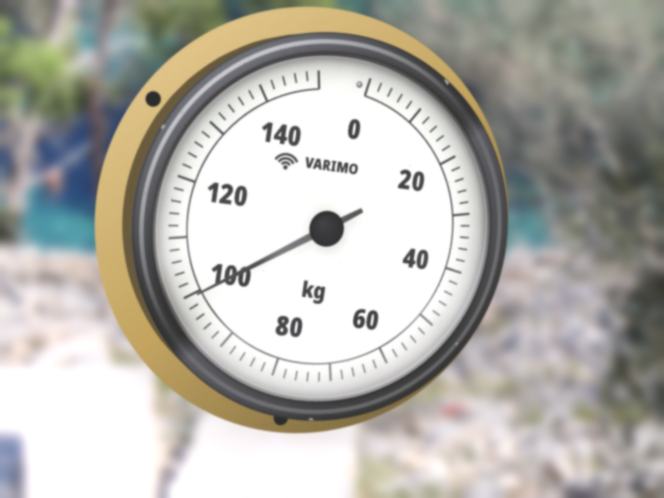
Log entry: 100kg
